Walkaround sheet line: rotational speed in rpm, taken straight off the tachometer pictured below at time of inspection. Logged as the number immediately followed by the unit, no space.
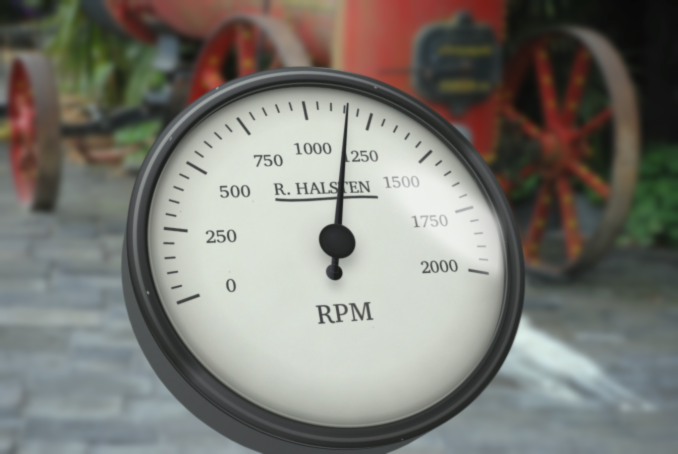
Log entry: 1150rpm
